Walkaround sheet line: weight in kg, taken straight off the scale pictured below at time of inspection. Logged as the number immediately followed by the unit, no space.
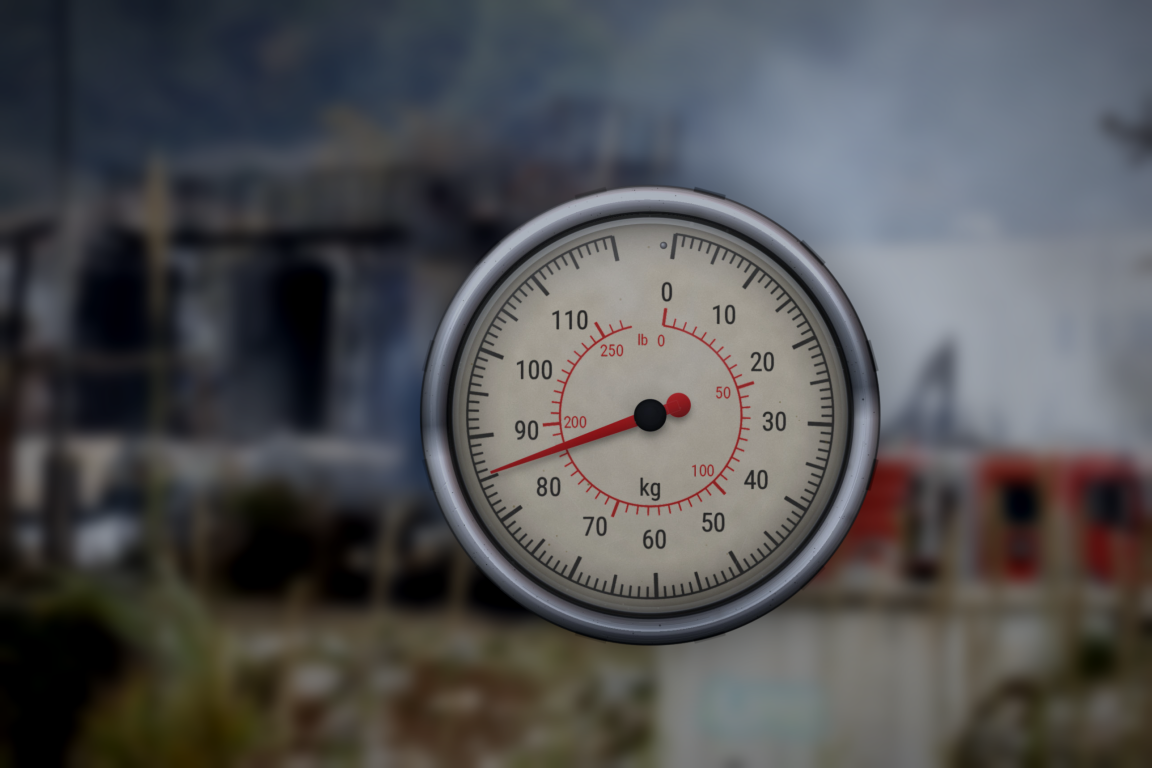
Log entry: 85.5kg
